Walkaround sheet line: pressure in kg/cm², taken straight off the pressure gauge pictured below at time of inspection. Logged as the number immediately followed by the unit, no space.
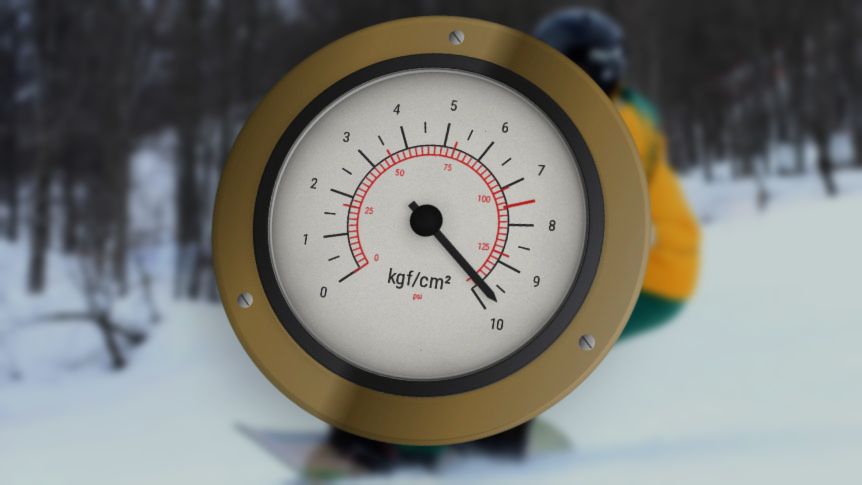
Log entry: 9.75kg/cm²
